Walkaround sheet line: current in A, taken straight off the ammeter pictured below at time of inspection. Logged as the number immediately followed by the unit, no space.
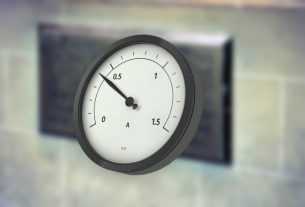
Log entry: 0.4A
